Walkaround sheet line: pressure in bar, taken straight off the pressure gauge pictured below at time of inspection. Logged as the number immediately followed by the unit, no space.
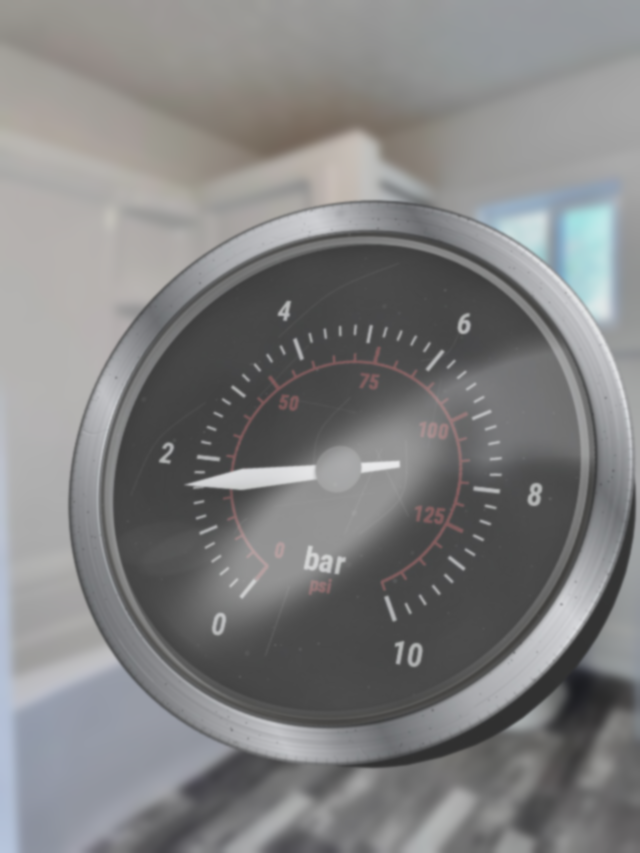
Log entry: 1.6bar
